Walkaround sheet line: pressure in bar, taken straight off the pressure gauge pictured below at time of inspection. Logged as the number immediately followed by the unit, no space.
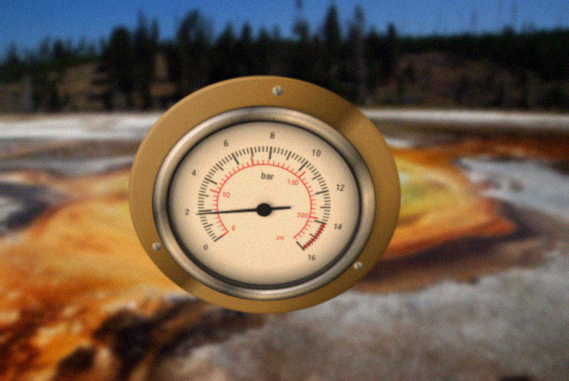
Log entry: 2bar
